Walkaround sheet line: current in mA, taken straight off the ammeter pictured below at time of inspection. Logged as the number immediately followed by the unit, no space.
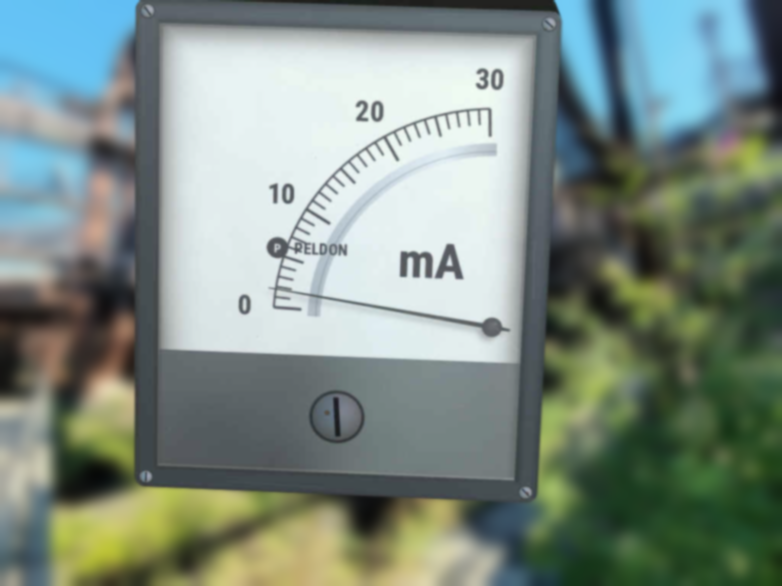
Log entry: 2mA
